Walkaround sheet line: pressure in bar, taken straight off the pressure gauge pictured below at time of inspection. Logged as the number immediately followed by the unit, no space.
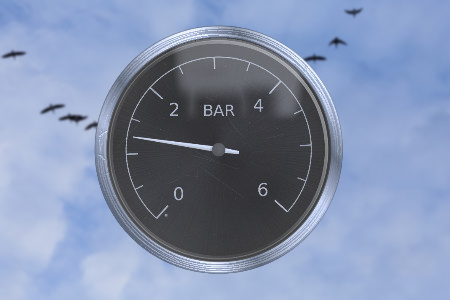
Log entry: 1.25bar
